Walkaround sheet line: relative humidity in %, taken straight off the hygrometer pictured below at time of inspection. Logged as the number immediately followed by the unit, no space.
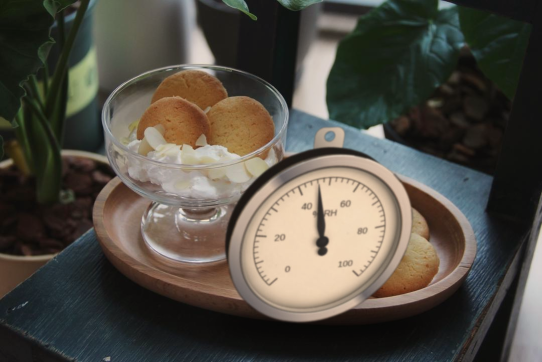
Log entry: 46%
